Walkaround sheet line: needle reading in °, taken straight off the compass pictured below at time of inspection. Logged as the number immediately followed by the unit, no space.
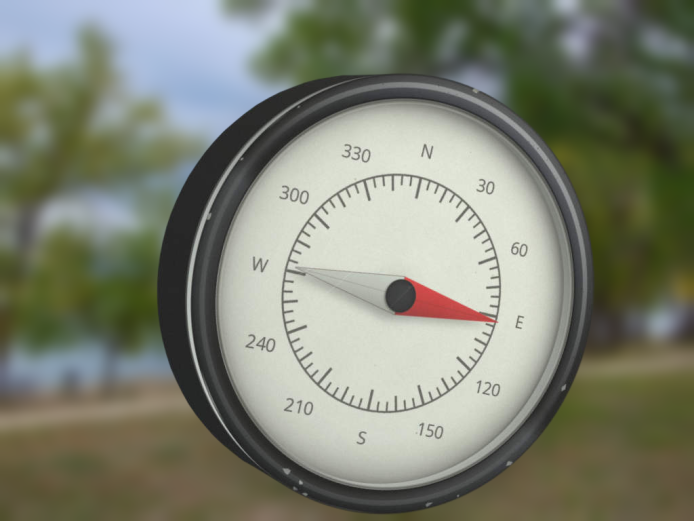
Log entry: 92.5°
